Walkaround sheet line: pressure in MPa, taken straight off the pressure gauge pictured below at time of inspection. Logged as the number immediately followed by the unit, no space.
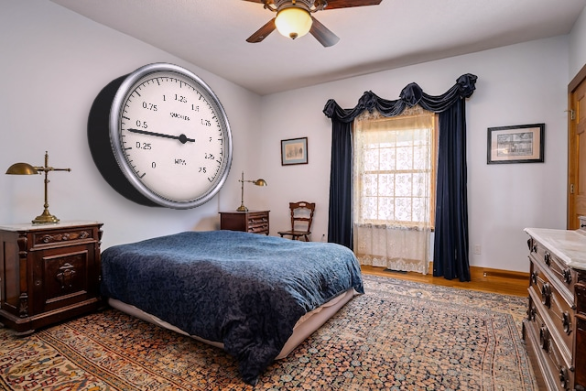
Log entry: 0.4MPa
